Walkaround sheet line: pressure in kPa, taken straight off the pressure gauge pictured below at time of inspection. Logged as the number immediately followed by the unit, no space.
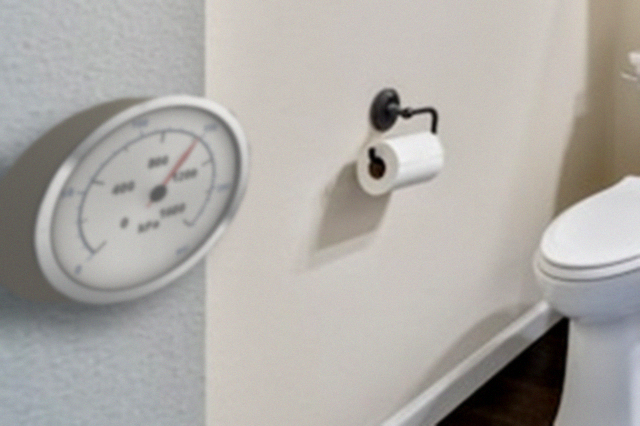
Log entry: 1000kPa
